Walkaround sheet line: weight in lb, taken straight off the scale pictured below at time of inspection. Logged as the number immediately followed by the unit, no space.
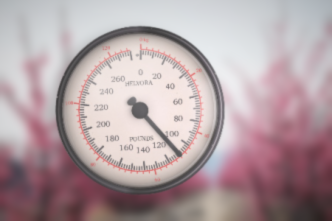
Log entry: 110lb
